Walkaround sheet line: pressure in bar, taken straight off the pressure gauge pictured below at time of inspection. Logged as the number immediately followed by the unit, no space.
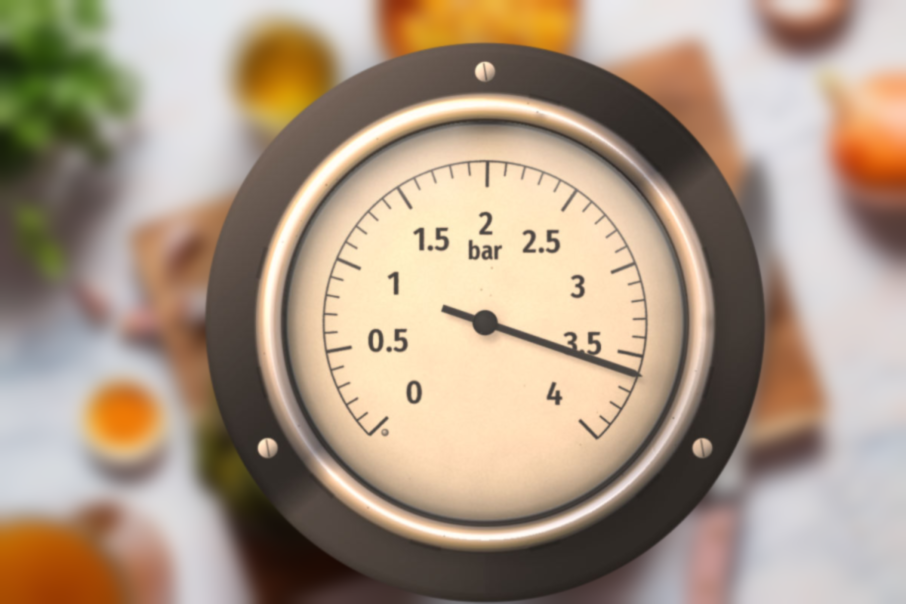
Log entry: 3.6bar
